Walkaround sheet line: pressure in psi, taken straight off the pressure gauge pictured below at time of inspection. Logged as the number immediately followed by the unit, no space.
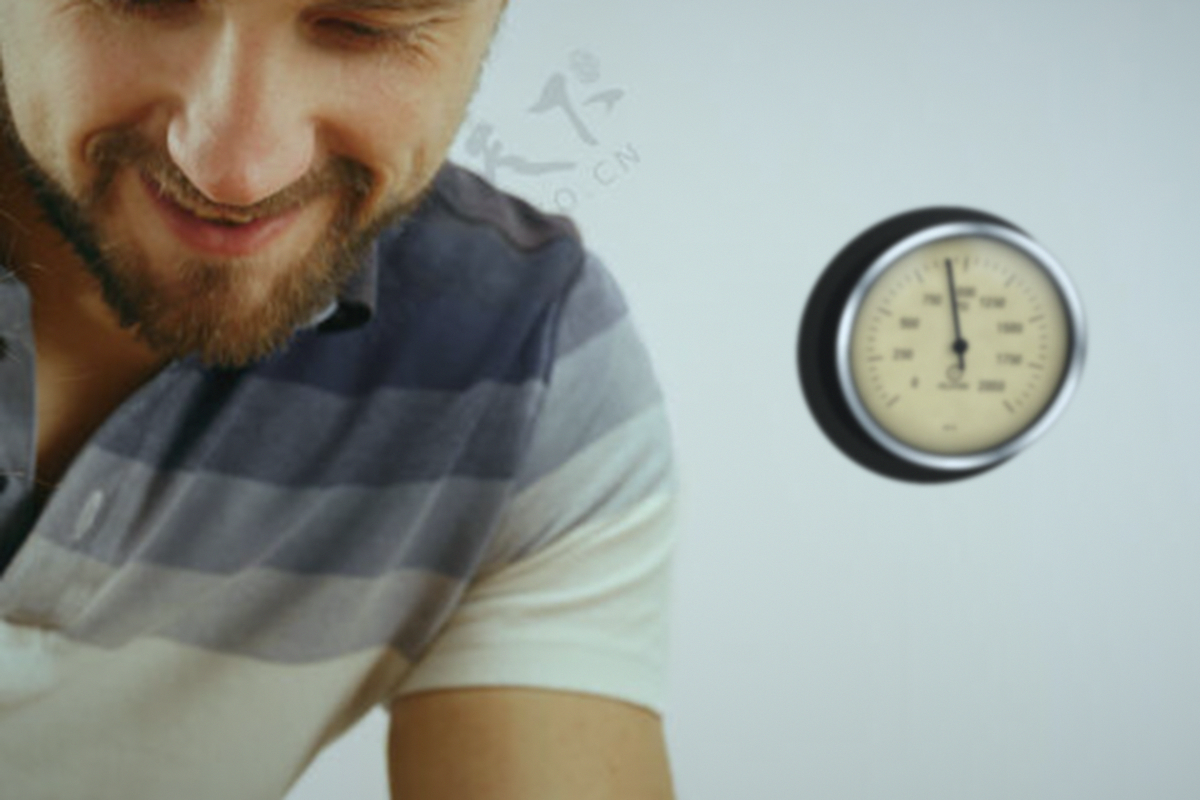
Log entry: 900psi
